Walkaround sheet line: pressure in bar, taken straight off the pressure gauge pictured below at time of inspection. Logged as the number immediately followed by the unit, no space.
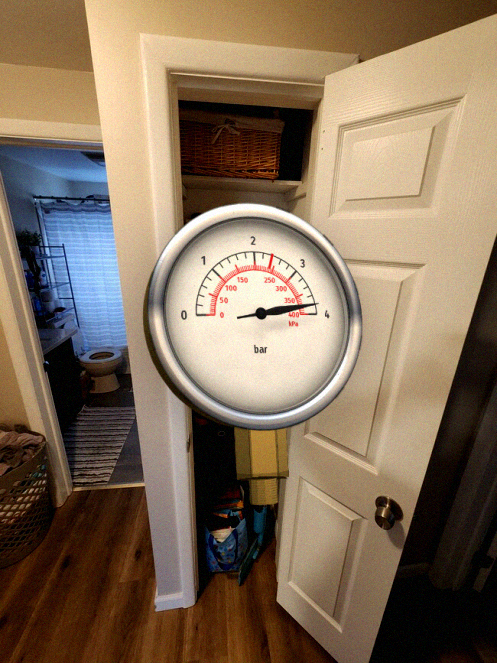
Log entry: 3.8bar
